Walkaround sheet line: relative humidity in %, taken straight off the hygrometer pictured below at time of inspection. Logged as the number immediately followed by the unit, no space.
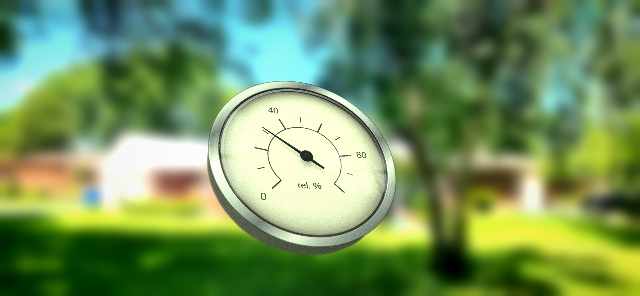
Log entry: 30%
